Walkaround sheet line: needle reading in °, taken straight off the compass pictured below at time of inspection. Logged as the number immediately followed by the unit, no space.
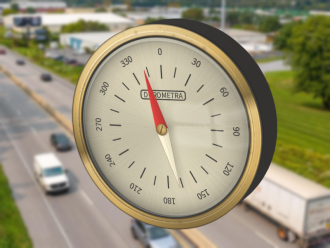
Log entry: 345°
